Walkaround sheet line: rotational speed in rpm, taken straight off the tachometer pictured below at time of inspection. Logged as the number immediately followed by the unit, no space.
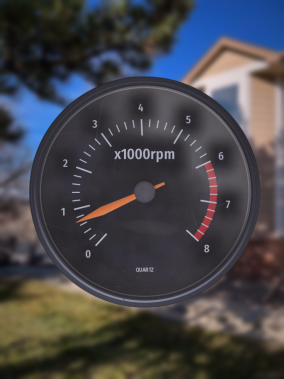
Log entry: 700rpm
